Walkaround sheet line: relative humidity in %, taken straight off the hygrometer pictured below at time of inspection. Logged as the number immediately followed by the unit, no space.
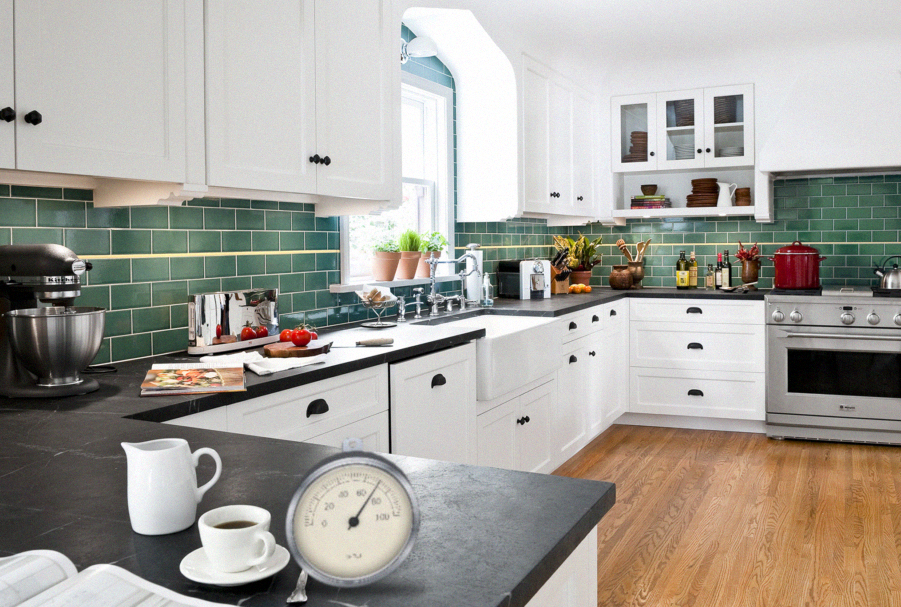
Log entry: 70%
